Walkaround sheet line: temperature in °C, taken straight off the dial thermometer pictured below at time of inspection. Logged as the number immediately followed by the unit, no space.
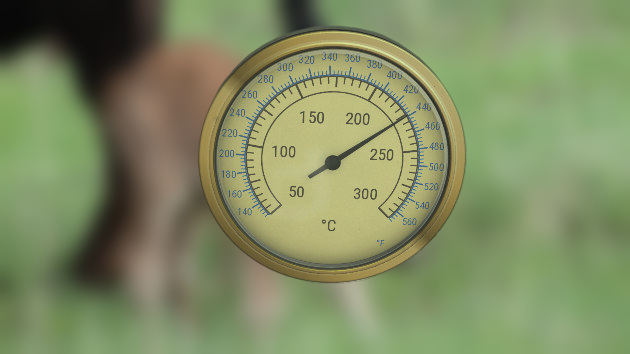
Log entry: 225°C
